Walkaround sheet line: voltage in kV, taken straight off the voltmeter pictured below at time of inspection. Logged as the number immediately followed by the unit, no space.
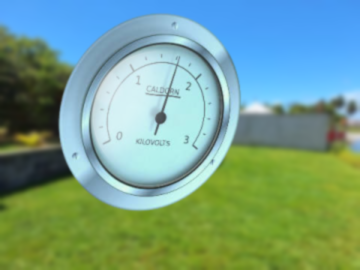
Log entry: 1.6kV
